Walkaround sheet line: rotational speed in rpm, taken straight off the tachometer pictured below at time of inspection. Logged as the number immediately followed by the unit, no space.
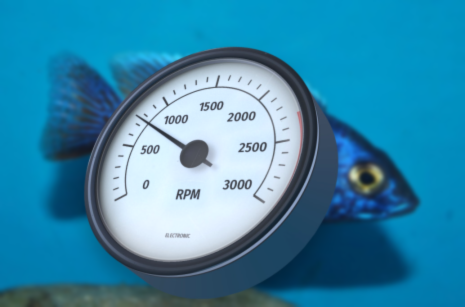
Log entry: 750rpm
